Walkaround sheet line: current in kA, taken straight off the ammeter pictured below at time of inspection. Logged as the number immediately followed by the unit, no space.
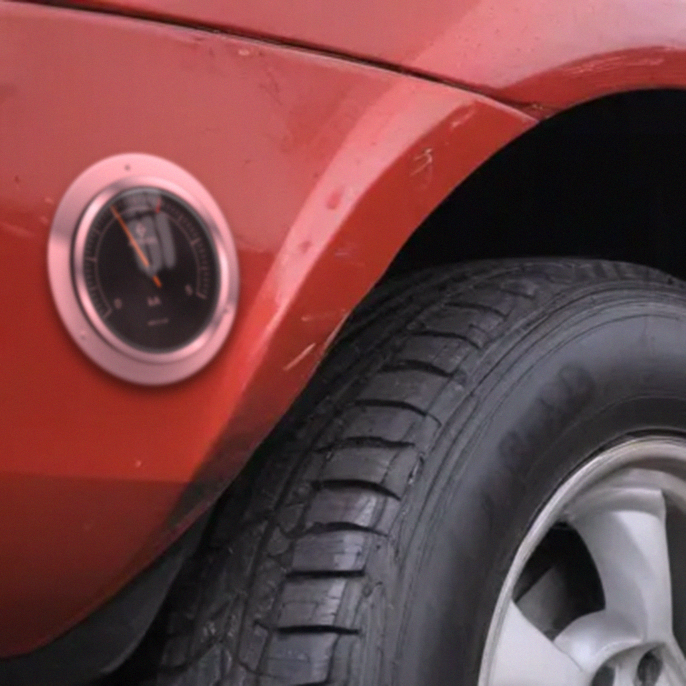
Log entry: 2kA
